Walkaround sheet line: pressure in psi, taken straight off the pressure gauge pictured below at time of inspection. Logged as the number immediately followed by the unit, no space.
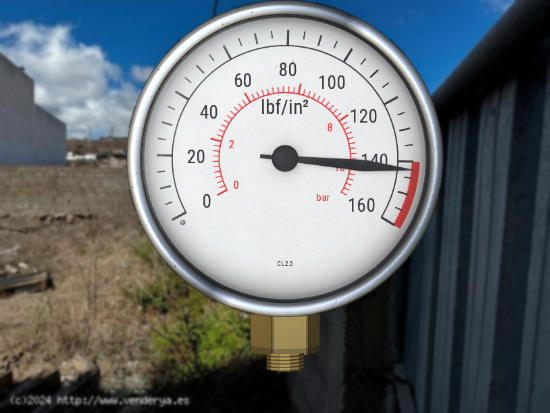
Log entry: 142.5psi
